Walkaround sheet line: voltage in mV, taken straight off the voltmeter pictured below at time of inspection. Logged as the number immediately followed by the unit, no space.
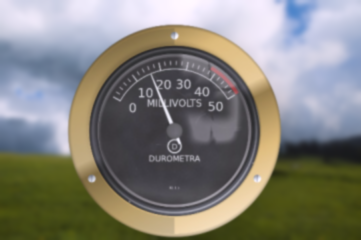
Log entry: 16mV
